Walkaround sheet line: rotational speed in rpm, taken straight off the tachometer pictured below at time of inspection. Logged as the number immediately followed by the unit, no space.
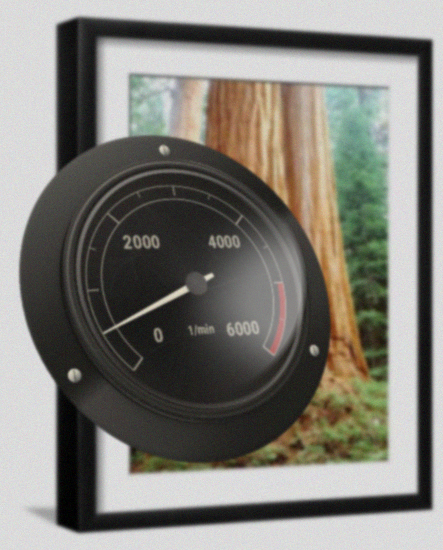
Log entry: 500rpm
